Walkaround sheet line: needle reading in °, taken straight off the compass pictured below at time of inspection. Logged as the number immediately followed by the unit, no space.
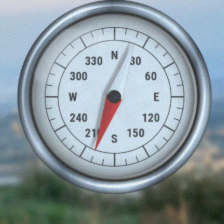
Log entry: 200°
